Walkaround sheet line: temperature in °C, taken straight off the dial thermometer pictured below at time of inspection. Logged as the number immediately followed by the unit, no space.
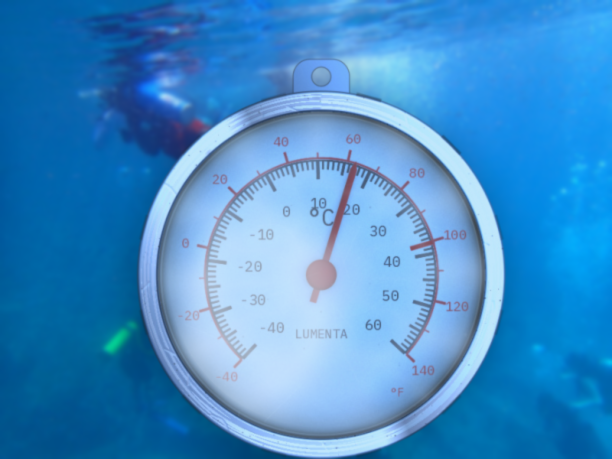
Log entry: 17°C
